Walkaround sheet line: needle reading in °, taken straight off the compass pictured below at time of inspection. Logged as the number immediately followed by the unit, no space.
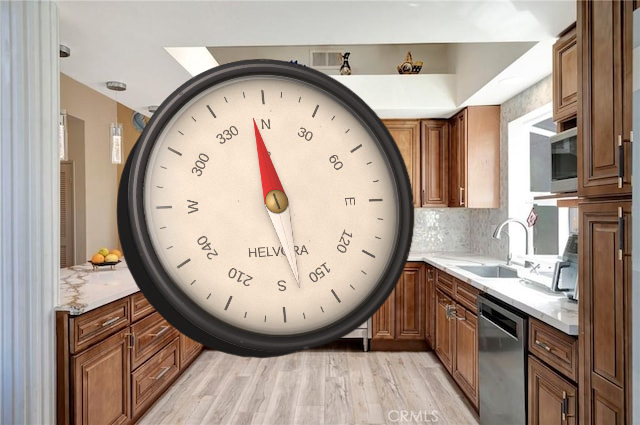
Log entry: 350°
